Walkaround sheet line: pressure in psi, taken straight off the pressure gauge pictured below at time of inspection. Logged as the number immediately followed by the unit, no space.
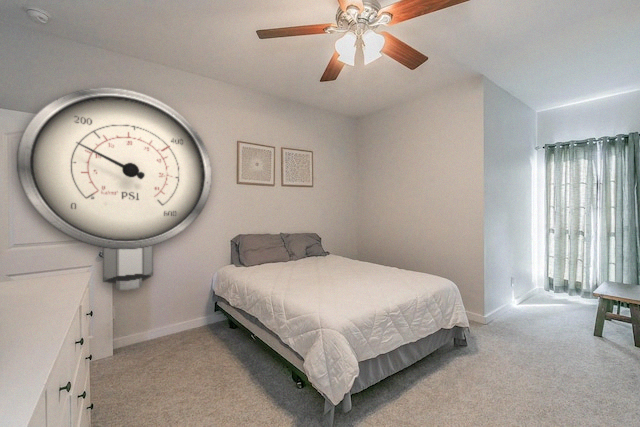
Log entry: 150psi
